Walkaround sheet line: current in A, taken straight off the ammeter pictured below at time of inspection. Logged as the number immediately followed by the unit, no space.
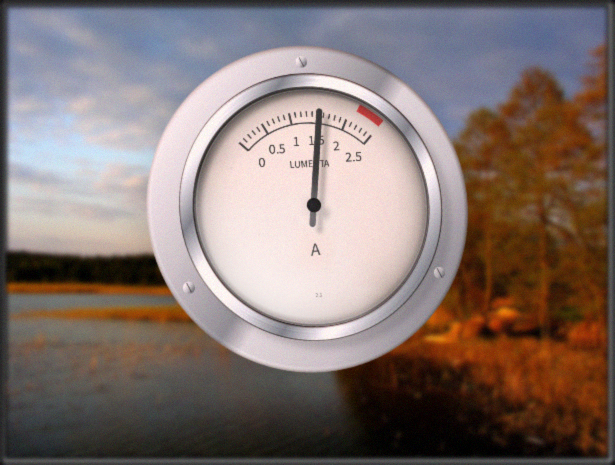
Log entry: 1.5A
